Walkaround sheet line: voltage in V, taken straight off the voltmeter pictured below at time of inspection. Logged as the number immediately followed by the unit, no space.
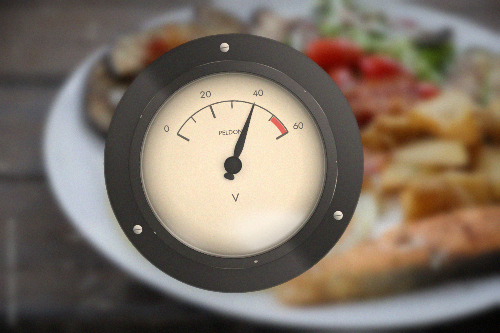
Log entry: 40V
